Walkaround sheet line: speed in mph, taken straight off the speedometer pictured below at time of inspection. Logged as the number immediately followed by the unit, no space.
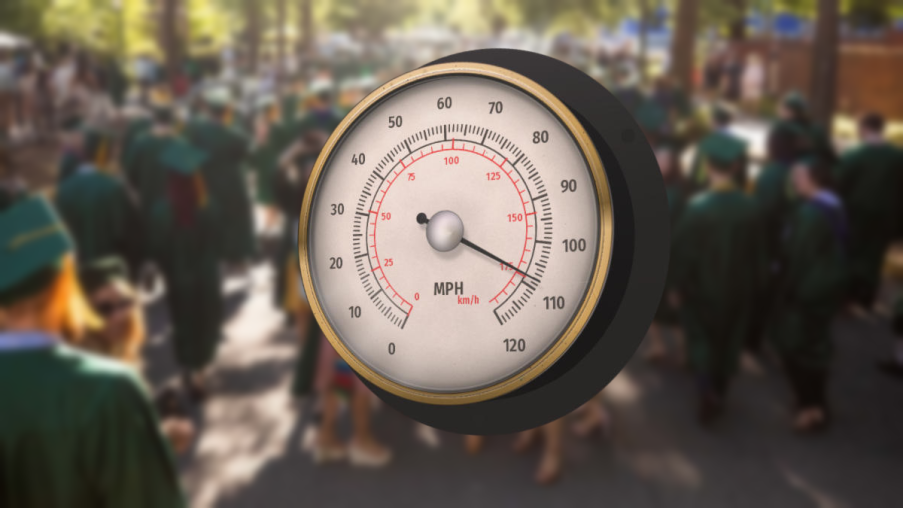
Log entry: 108mph
